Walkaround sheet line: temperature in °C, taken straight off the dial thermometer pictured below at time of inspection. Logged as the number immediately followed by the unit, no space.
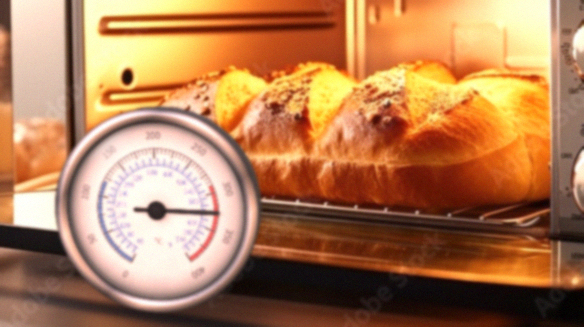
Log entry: 325°C
